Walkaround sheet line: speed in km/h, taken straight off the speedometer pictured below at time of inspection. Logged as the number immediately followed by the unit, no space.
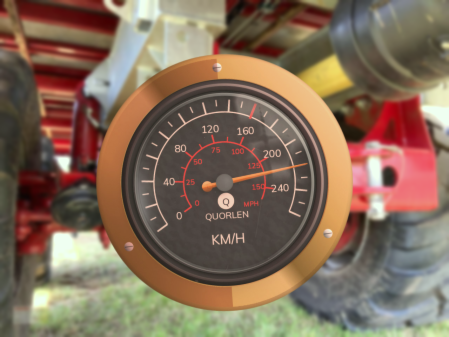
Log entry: 220km/h
